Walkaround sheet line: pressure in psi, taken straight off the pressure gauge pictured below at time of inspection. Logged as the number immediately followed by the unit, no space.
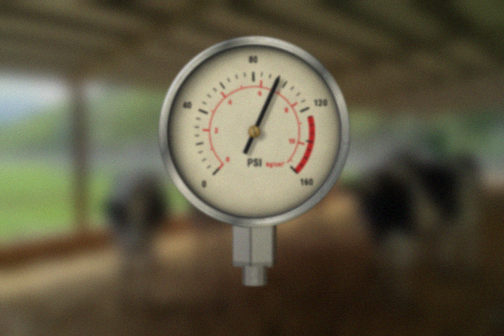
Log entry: 95psi
